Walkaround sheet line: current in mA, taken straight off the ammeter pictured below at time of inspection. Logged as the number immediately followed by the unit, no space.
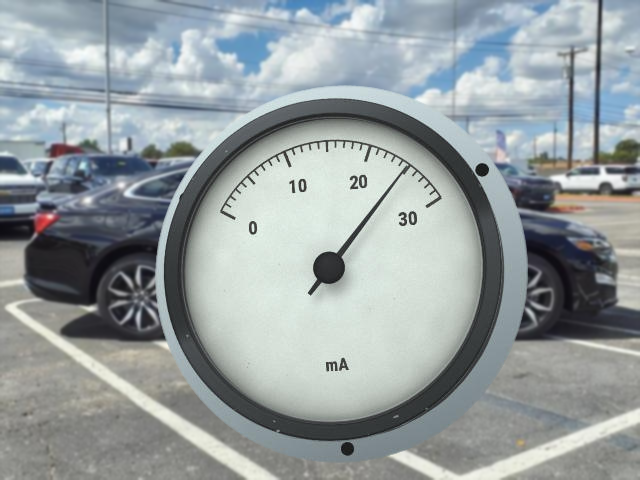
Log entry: 25mA
